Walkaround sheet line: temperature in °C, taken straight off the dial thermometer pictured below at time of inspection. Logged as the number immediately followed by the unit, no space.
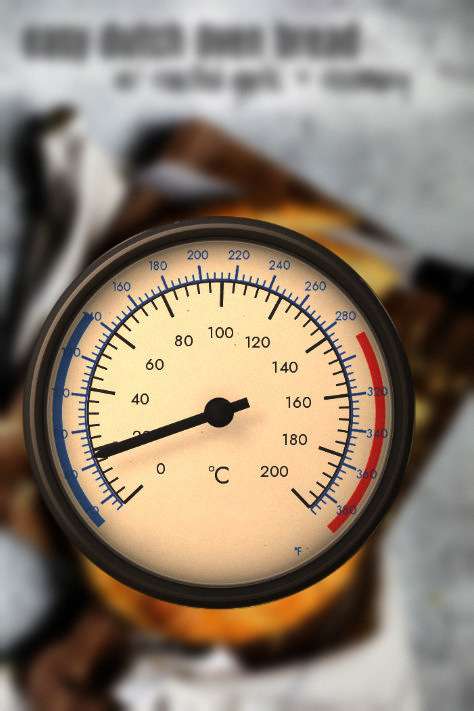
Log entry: 18°C
